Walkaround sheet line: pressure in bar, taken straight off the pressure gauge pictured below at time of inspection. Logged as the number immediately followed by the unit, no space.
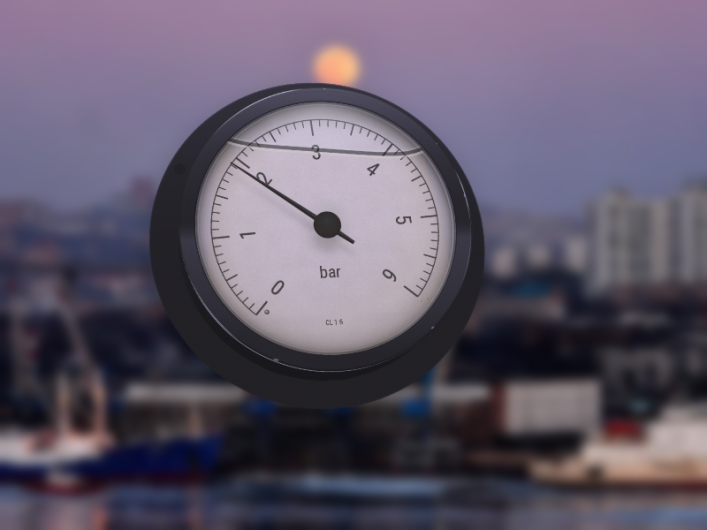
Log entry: 1.9bar
